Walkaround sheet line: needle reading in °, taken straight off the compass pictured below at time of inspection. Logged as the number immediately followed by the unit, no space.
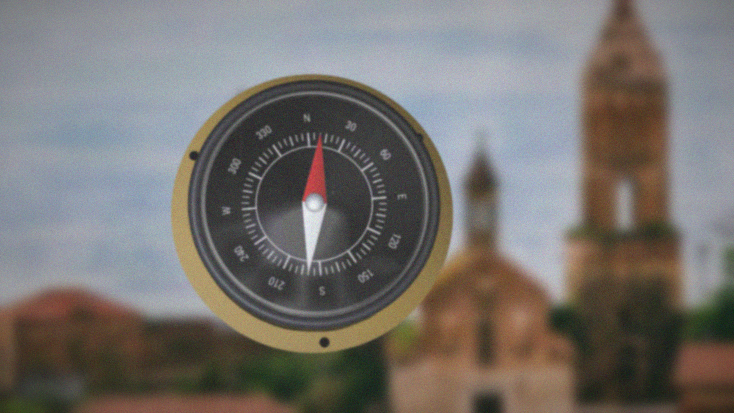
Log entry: 10°
